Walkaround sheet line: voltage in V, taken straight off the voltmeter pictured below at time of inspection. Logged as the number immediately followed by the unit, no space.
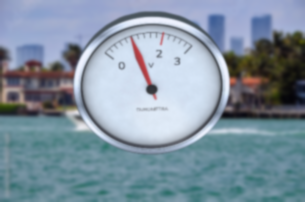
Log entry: 1V
